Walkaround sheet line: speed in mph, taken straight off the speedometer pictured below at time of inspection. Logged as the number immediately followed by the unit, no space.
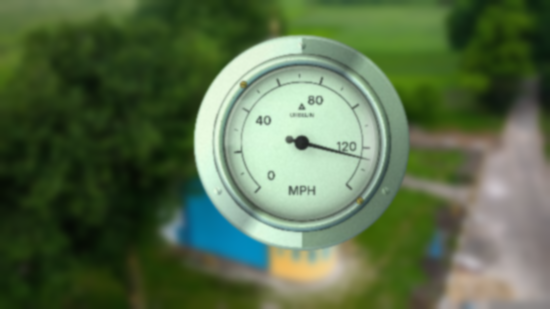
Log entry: 125mph
